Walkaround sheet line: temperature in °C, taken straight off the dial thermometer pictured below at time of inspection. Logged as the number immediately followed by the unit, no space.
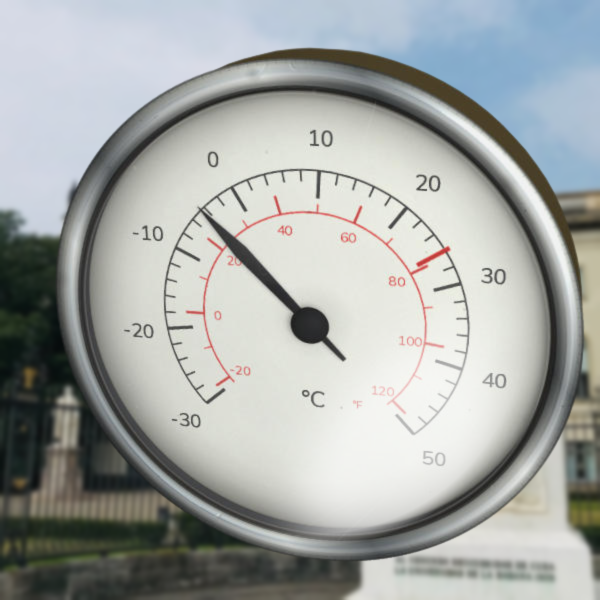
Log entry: -4°C
